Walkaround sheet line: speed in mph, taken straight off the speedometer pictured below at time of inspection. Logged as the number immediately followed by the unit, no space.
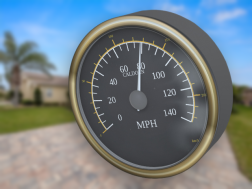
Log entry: 80mph
